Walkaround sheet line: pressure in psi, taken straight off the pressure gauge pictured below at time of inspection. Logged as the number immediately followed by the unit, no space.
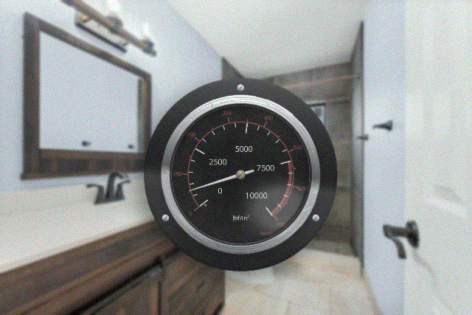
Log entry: 750psi
